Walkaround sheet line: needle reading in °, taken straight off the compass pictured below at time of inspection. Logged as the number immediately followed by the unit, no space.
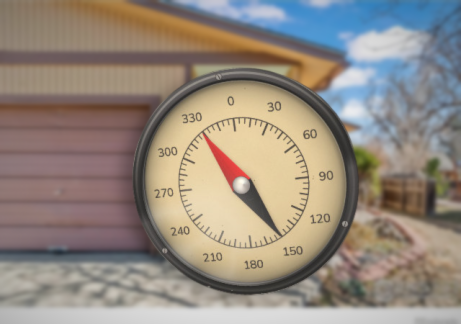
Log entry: 330°
